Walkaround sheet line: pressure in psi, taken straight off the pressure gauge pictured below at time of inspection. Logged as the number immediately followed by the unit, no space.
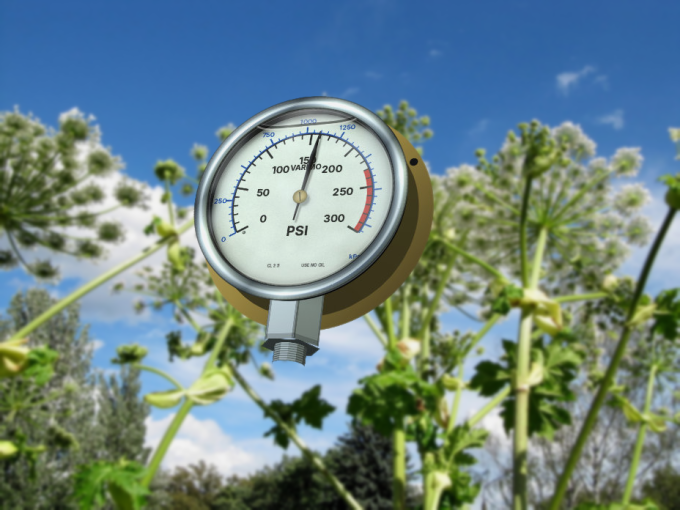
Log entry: 160psi
